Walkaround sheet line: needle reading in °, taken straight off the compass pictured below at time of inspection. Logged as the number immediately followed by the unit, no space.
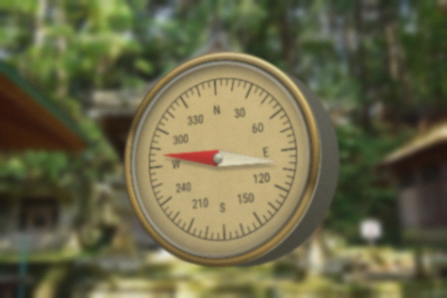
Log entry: 280°
